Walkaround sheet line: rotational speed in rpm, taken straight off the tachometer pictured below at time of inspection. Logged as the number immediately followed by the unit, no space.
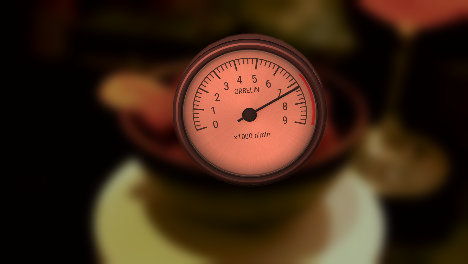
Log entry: 7200rpm
